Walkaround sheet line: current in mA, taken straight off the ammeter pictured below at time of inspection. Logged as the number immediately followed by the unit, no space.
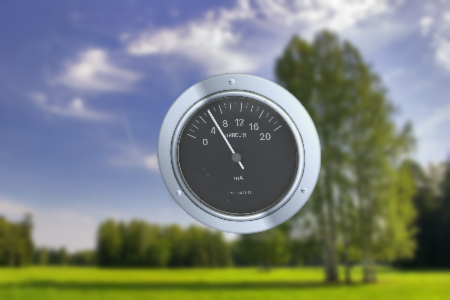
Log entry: 6mA
